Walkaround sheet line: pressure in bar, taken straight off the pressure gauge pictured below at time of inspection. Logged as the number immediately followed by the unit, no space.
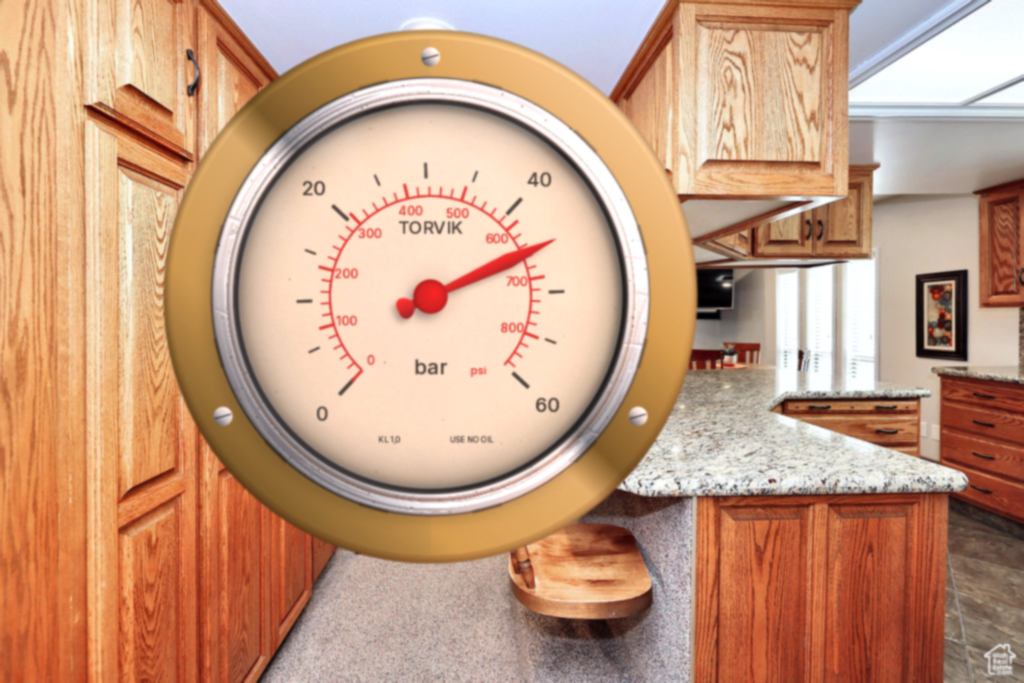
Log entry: 45bar
